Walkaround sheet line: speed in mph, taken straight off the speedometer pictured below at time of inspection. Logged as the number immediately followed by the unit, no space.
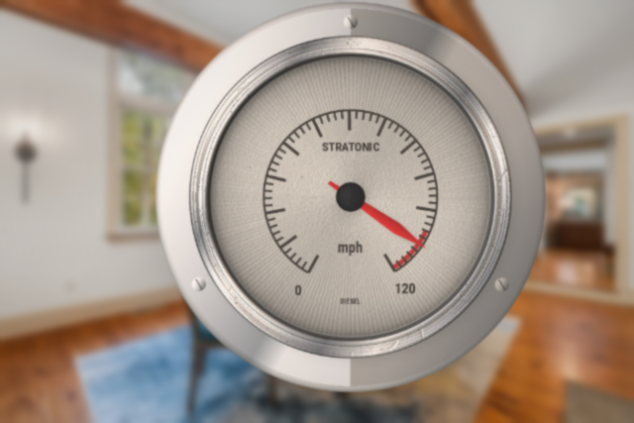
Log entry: 110mph
